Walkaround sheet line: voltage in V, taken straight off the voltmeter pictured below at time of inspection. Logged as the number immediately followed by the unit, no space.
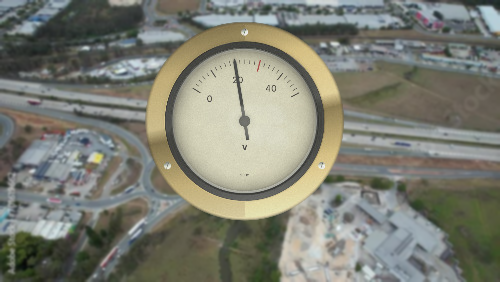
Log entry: 20V
